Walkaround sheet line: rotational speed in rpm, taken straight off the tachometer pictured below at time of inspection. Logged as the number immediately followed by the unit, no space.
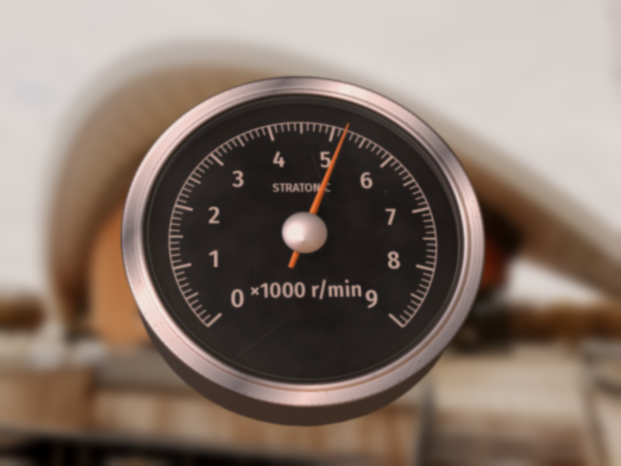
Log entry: 5200rpm
